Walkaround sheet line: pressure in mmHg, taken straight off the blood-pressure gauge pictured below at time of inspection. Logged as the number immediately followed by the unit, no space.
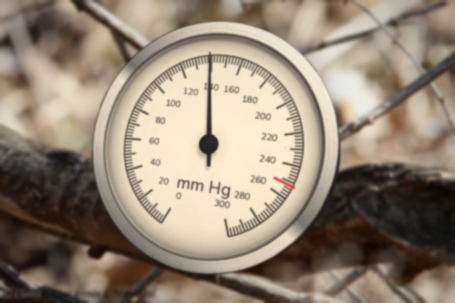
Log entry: 140mmHg
